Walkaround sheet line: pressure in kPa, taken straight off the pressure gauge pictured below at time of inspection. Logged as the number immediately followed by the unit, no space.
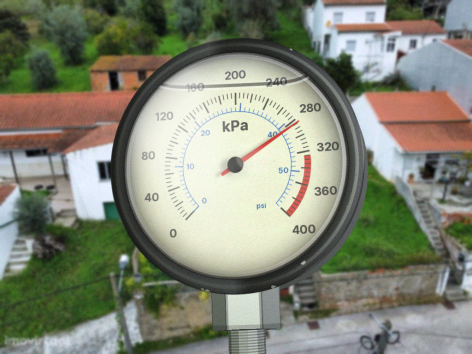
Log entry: 285kPa
